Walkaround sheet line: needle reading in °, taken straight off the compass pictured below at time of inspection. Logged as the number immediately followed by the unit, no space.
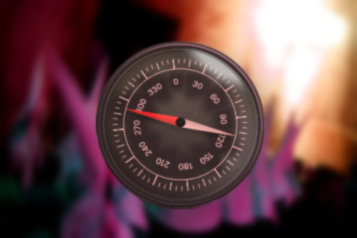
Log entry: 290°
